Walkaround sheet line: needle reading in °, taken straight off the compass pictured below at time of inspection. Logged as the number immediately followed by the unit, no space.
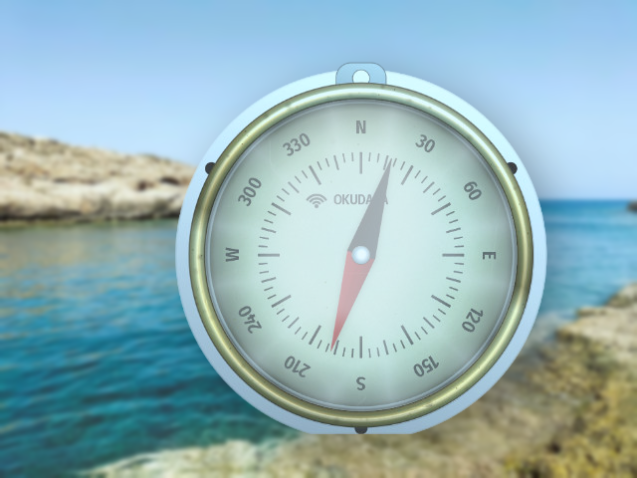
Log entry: 197.5°
